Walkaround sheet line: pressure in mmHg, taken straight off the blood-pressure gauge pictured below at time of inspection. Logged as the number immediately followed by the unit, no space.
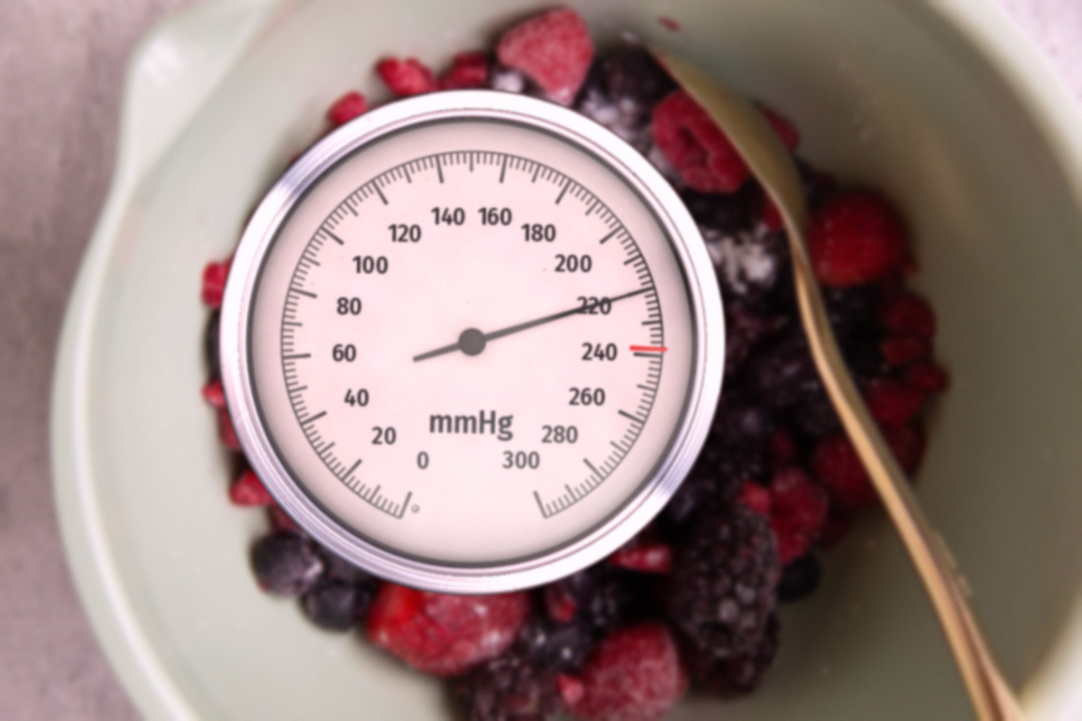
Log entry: 220mmHg
